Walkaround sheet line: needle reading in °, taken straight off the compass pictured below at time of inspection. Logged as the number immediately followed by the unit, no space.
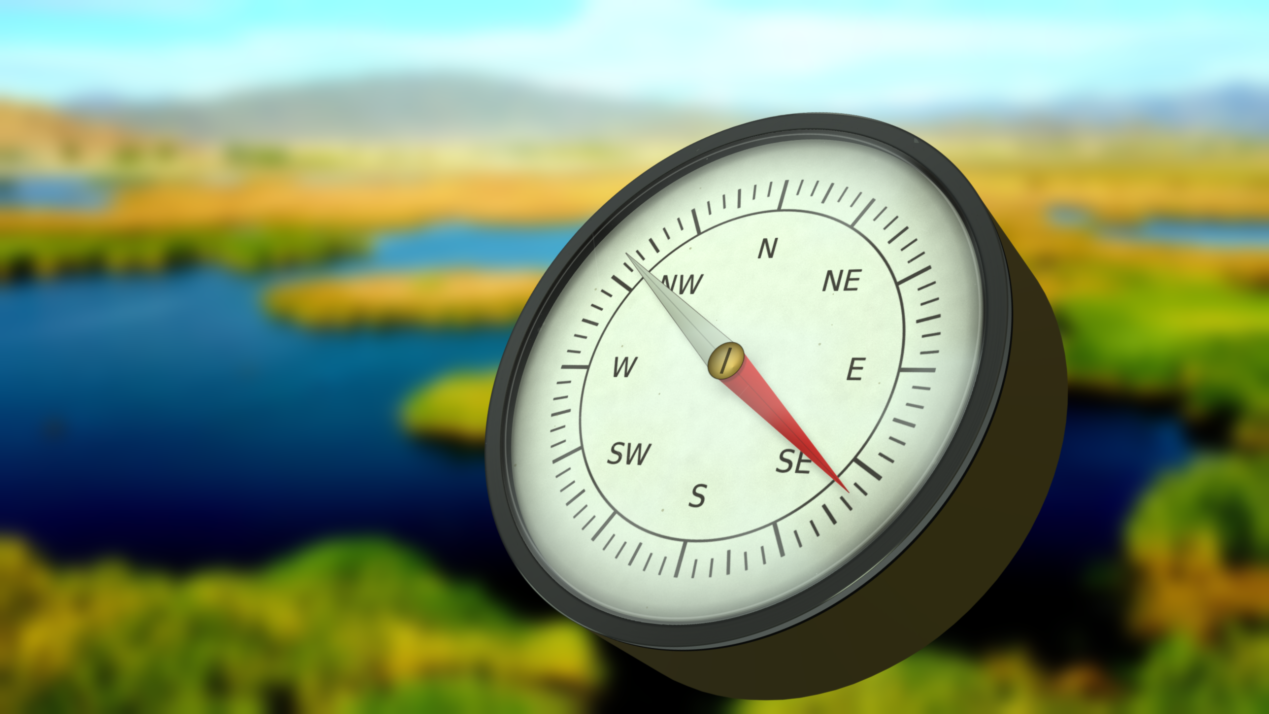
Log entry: 127.5°
